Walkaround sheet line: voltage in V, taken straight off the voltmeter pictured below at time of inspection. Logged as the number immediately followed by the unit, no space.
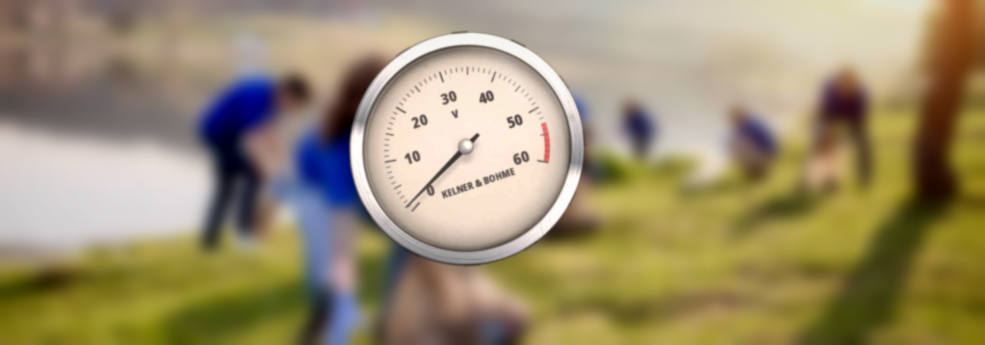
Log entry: 1V
